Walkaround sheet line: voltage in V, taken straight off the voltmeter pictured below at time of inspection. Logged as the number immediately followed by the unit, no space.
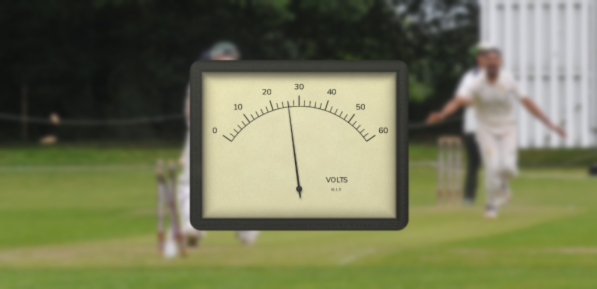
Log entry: 26V
